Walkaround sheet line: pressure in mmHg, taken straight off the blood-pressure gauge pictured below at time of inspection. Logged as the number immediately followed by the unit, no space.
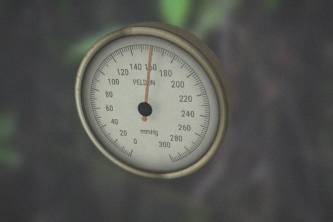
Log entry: 160mmHg
